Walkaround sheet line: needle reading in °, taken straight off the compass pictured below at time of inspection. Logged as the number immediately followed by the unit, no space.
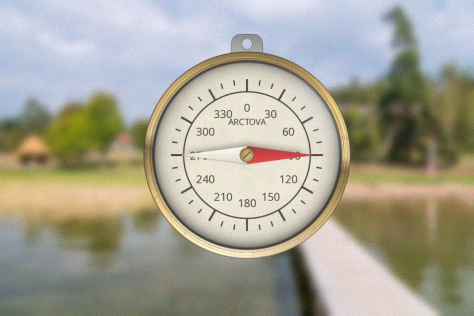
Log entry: 90°
